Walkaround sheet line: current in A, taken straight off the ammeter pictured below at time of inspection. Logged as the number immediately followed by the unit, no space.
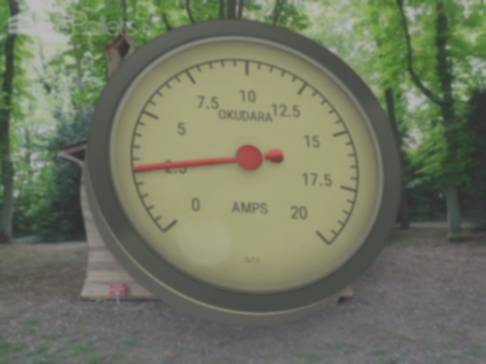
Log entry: 2.5A
